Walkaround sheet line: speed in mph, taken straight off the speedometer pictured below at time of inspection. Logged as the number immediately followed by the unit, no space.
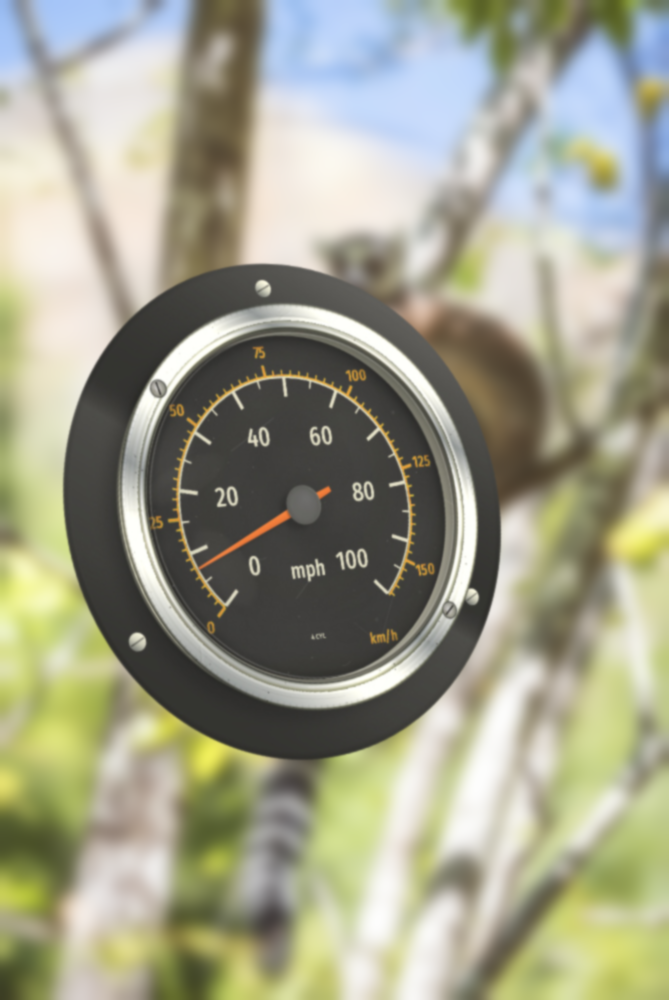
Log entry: 7.5mph
